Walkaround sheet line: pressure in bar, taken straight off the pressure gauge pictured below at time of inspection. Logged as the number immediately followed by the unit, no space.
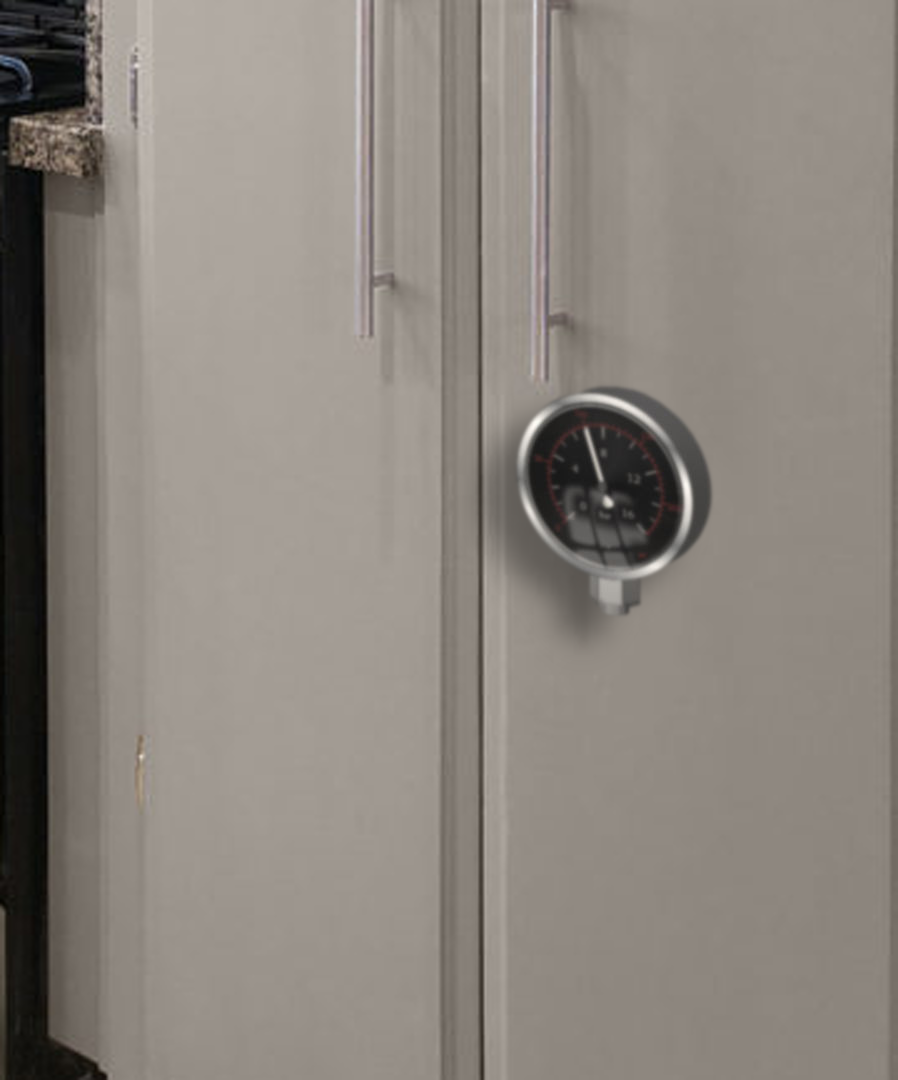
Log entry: 7bar
